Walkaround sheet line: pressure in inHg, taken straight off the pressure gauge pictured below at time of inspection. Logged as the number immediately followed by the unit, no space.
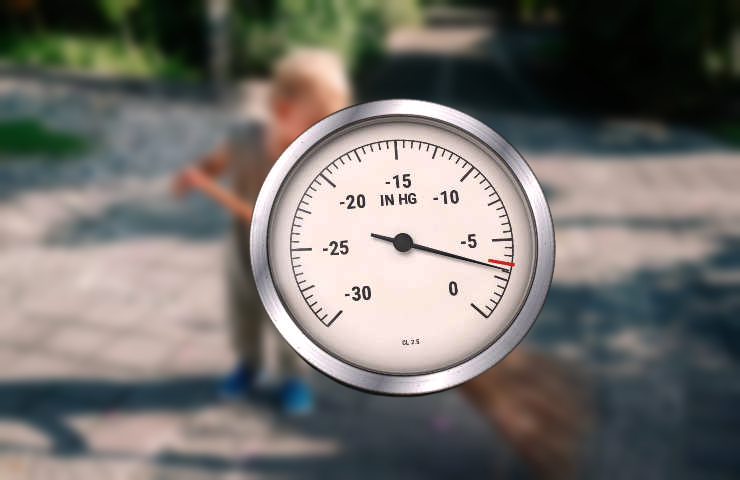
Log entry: -3inHg
